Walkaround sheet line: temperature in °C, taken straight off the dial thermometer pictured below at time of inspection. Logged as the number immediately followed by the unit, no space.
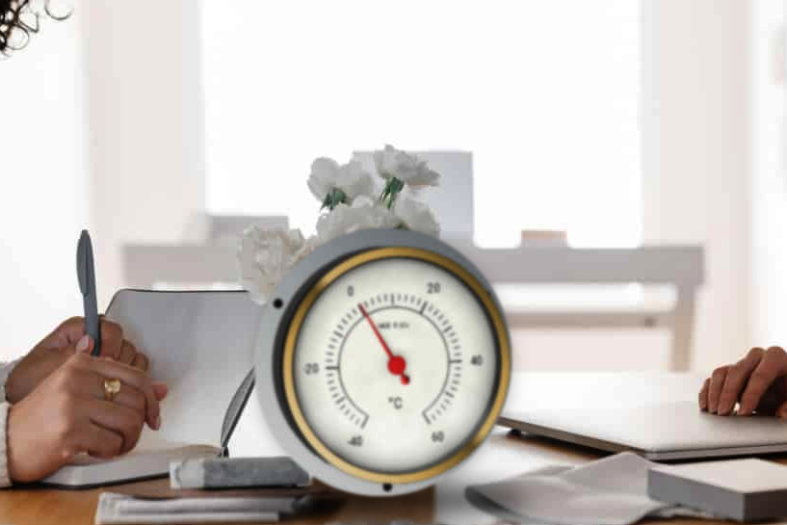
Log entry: 0°C
